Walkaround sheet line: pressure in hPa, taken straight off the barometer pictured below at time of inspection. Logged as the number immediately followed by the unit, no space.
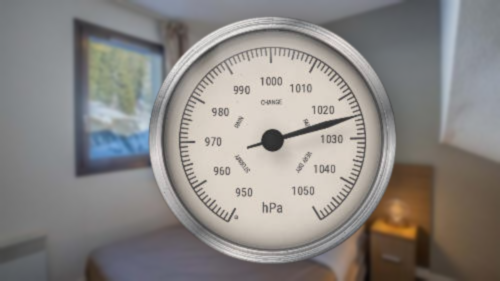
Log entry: 1025hPa
